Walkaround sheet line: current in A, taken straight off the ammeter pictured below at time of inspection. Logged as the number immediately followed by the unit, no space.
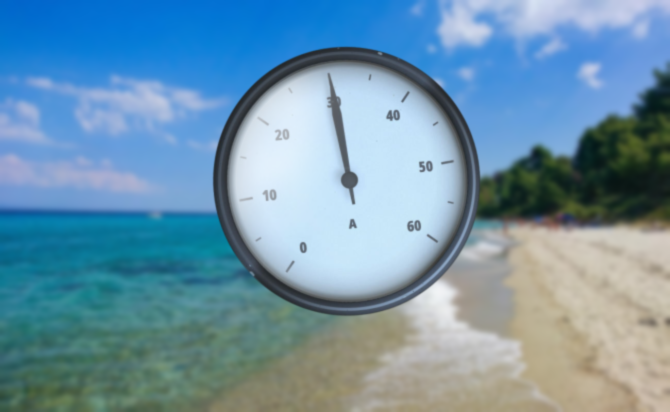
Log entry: 30A
